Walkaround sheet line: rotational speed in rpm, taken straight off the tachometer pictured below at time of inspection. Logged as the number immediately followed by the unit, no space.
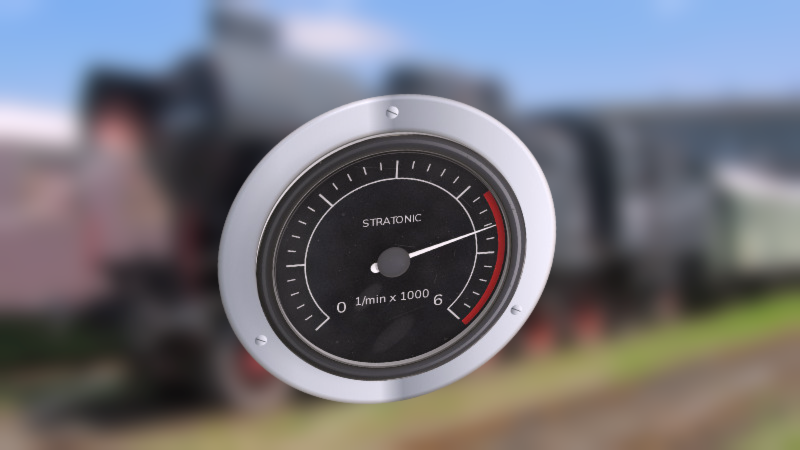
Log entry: 4600rpm
